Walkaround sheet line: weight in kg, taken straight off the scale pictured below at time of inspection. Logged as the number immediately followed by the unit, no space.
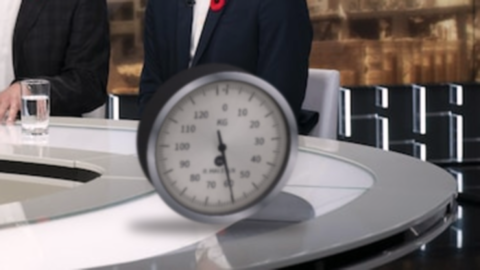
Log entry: 60kg
